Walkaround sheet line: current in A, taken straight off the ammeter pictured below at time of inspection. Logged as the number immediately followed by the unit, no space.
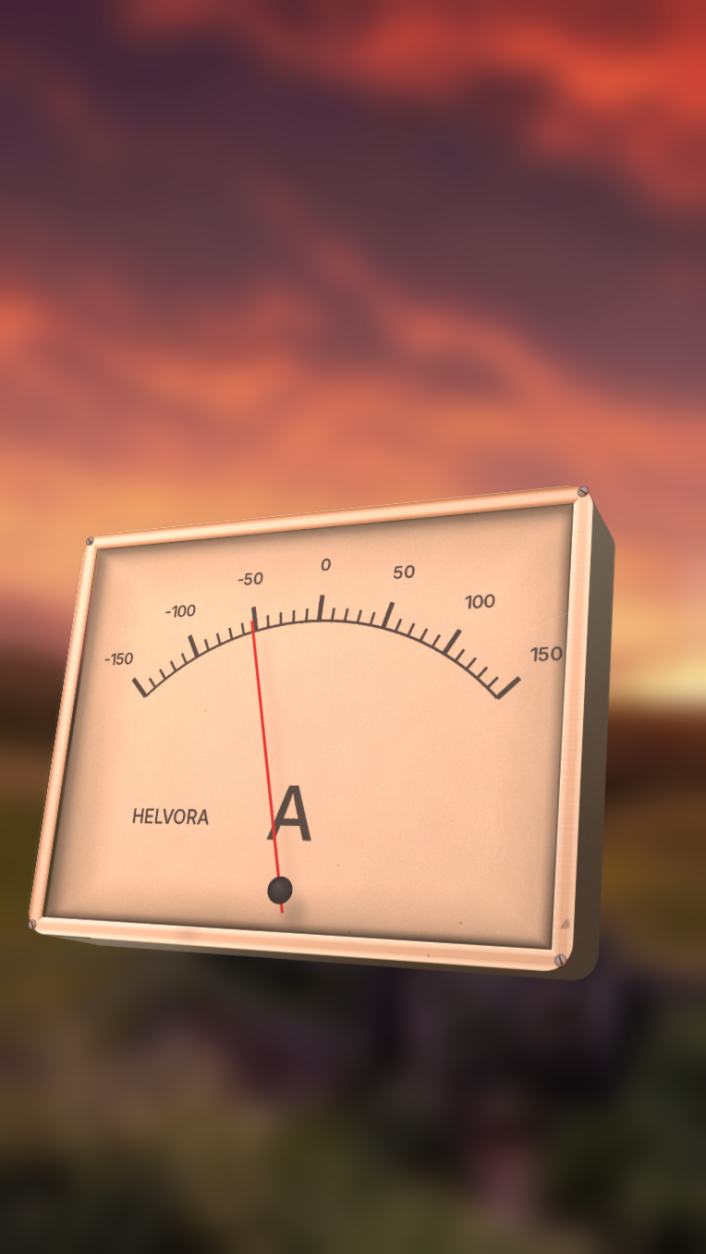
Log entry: -50A
